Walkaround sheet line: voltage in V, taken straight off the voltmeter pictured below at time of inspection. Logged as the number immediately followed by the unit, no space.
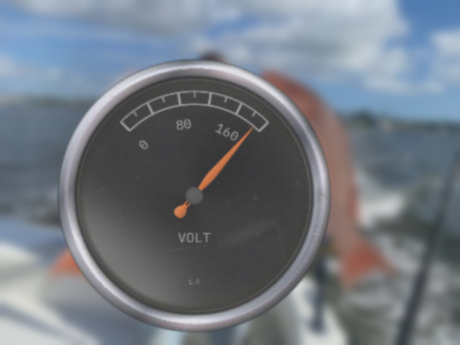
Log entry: 190V
